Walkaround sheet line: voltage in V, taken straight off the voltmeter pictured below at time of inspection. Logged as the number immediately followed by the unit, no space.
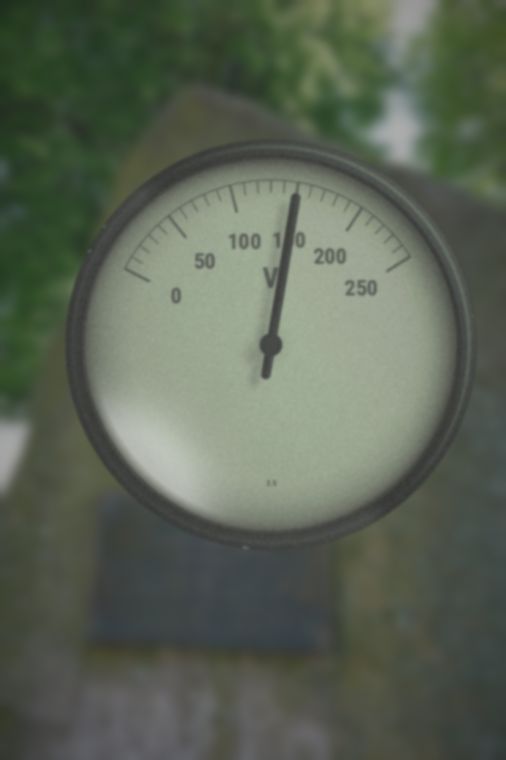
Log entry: 150V
